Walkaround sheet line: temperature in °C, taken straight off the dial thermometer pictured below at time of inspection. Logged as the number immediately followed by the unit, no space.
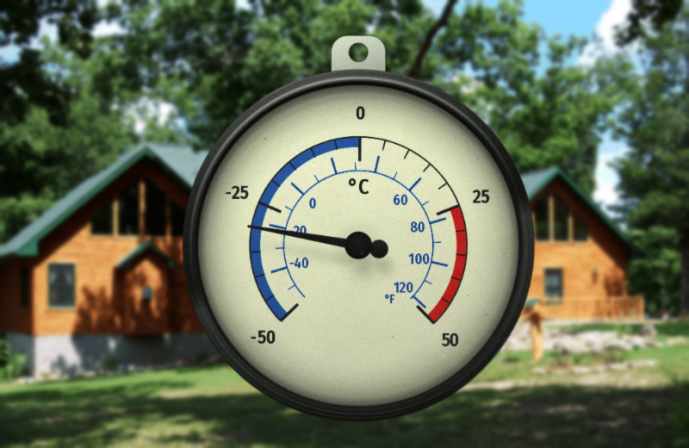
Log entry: -30°C
